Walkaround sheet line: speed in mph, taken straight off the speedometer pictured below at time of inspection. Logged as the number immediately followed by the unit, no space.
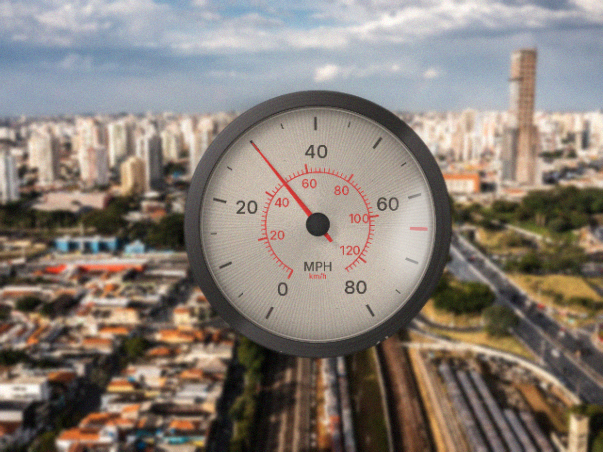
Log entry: 30mph
